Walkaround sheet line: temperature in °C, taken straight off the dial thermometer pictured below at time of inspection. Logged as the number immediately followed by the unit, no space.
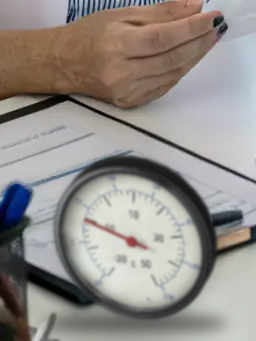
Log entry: -10°C
